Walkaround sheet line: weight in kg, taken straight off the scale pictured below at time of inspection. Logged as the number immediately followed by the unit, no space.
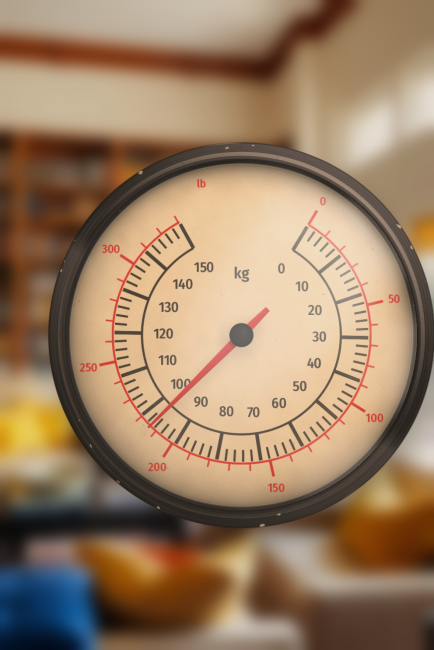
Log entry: 97kg
